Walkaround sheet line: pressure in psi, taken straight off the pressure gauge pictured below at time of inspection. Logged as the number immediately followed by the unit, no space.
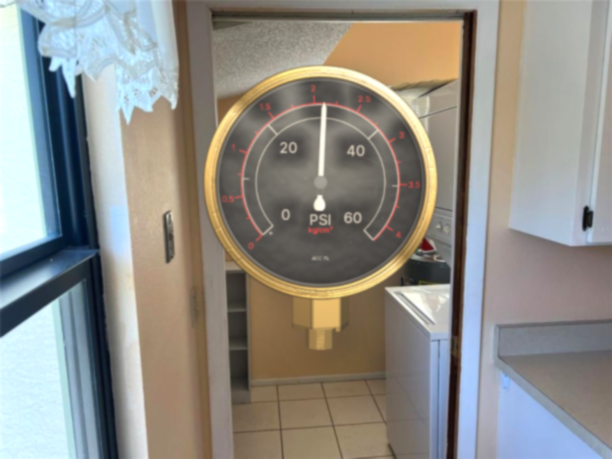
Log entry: 30psi
